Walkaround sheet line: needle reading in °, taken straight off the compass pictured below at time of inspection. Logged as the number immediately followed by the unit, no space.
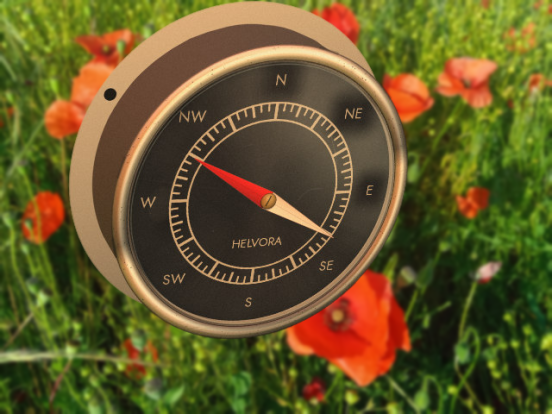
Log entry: 300°
